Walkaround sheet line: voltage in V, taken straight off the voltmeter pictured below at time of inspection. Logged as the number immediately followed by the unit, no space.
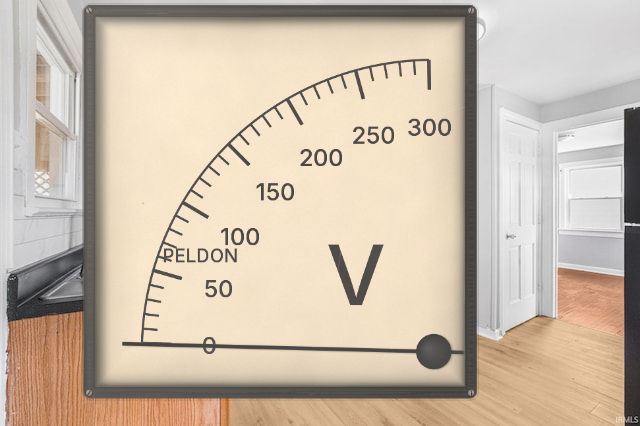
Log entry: 0V
